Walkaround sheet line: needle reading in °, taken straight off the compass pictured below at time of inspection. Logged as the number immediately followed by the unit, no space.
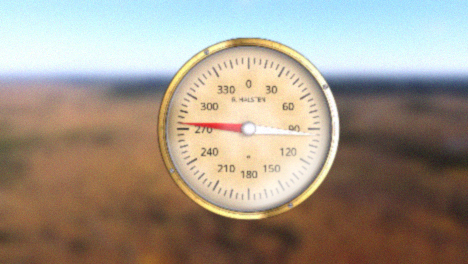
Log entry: 275°
